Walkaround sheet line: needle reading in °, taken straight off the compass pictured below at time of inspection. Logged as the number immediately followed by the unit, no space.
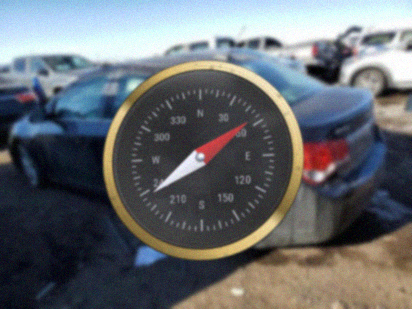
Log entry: 55°
